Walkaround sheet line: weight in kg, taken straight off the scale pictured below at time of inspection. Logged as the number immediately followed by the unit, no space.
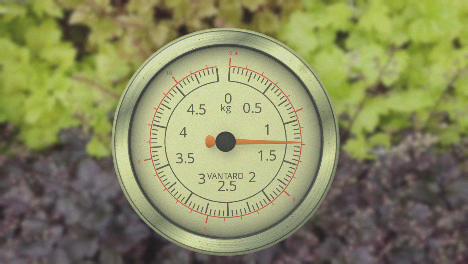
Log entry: 1.25kg
